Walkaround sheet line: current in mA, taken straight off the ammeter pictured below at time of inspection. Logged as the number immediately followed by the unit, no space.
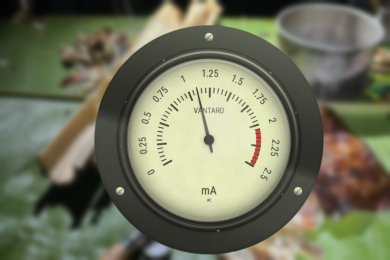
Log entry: 1.1mA
